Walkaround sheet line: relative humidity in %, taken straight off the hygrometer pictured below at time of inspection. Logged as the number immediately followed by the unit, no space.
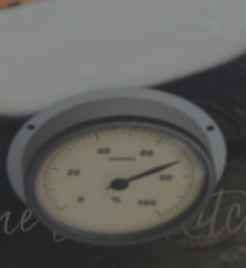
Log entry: 70%
